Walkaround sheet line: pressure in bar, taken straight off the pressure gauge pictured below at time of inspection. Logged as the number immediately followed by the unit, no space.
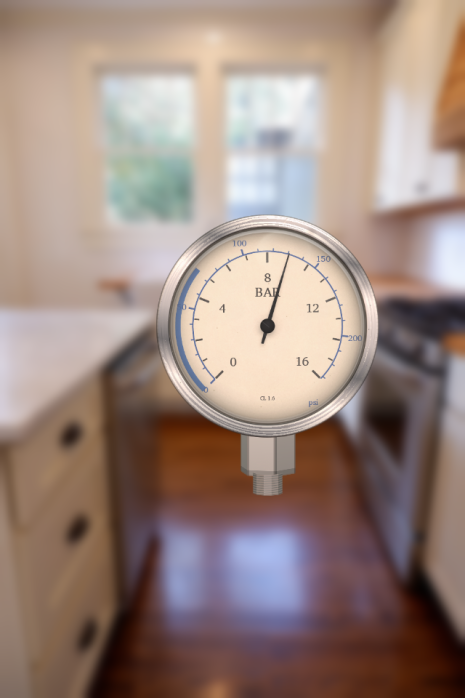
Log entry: 9bar
